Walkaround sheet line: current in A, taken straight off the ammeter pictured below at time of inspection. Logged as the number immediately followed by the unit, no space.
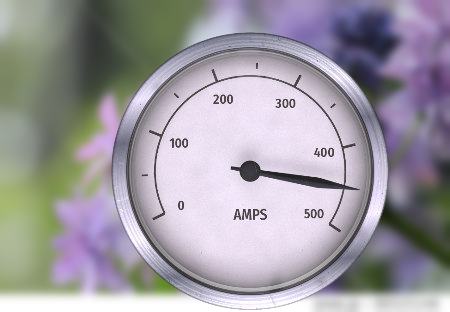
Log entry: 450A
